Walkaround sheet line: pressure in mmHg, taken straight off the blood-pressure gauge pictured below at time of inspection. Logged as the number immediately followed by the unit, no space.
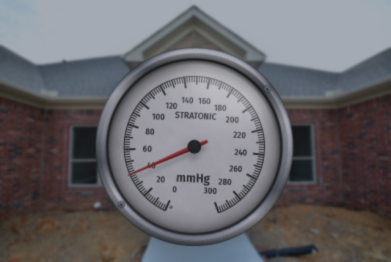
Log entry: 40mmHg
